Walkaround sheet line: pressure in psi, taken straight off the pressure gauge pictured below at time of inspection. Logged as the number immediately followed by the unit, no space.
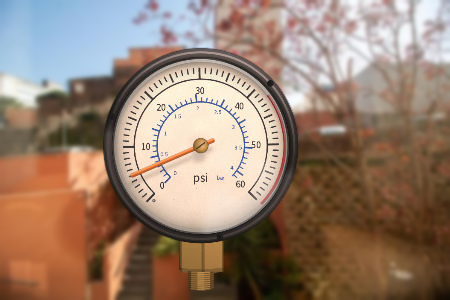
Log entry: 5psi
